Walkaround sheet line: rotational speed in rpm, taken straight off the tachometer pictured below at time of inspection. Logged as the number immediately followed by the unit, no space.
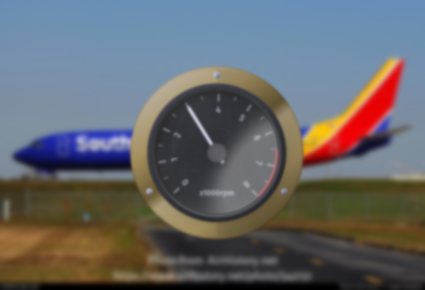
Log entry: 3000rpm
